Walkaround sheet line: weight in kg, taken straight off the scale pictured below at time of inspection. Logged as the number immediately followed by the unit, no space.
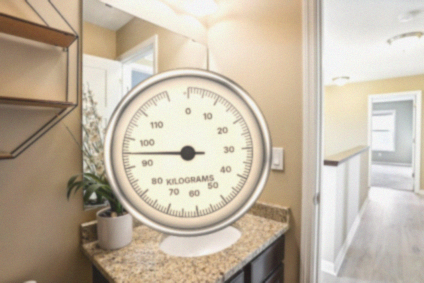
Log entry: 95kg
